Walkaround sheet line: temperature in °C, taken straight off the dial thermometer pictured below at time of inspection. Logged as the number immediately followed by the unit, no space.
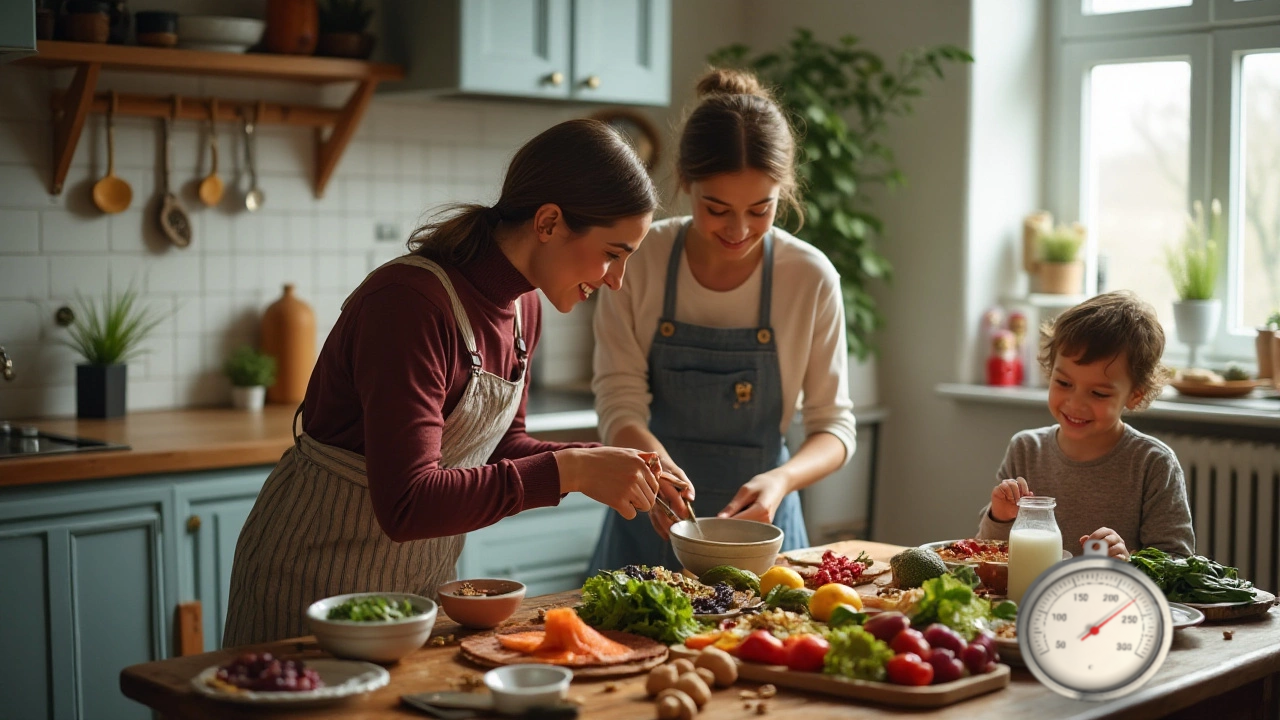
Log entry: 225°C
